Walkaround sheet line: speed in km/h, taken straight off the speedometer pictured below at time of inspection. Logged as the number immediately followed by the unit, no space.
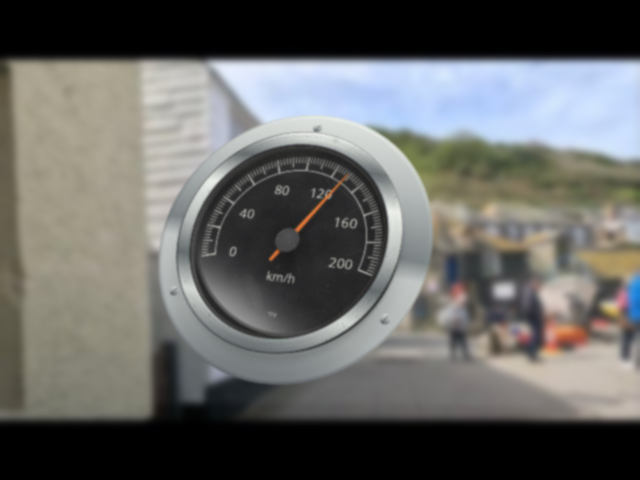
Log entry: 130km/h
